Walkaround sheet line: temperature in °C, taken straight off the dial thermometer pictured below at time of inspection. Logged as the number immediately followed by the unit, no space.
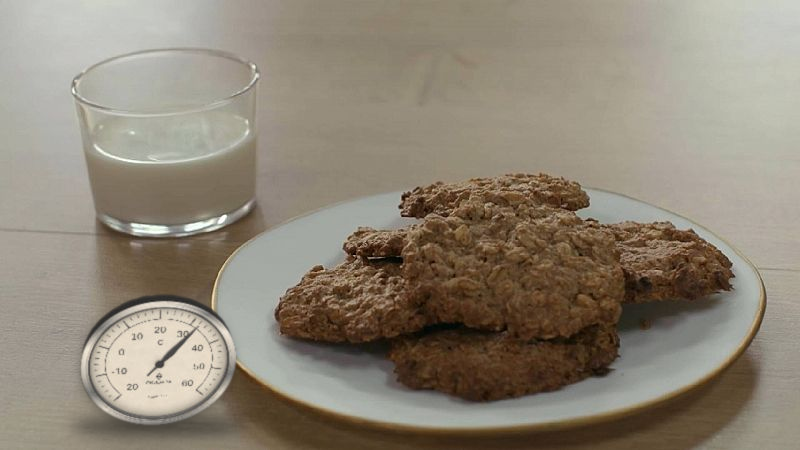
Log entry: 32°C
